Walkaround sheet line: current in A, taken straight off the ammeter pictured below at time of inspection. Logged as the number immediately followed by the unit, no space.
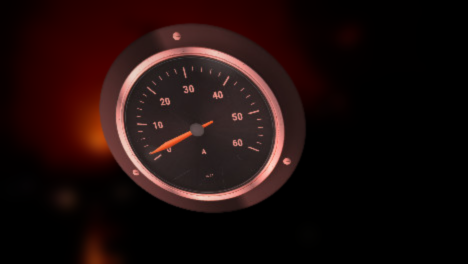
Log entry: 2A
